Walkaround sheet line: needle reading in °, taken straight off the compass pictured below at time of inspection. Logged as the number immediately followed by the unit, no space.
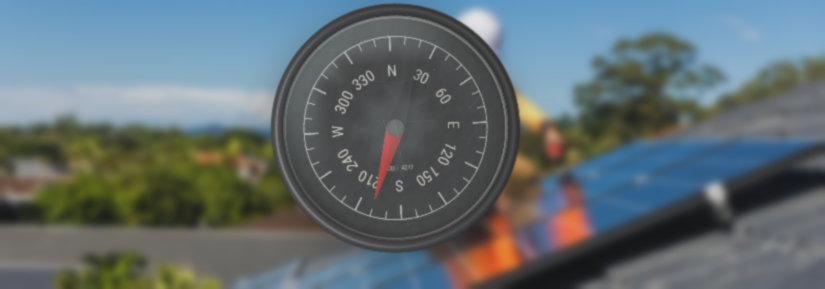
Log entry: 200°
